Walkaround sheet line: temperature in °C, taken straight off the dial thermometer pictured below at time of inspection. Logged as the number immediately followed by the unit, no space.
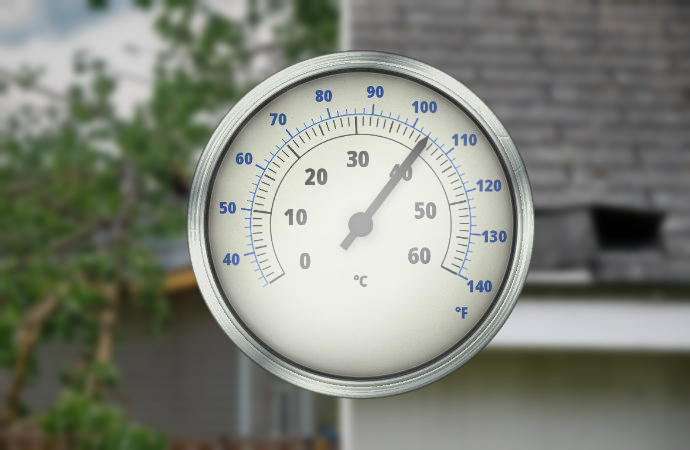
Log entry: 40°C
